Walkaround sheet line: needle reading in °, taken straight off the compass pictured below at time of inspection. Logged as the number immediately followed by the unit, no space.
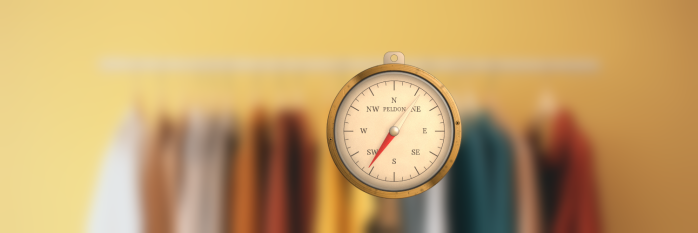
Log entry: 215°
